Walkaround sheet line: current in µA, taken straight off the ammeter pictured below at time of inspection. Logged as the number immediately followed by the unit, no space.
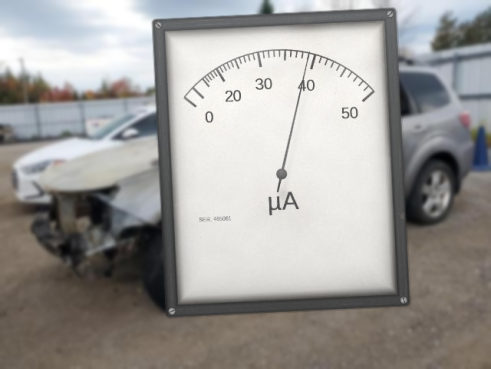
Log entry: 39µA
